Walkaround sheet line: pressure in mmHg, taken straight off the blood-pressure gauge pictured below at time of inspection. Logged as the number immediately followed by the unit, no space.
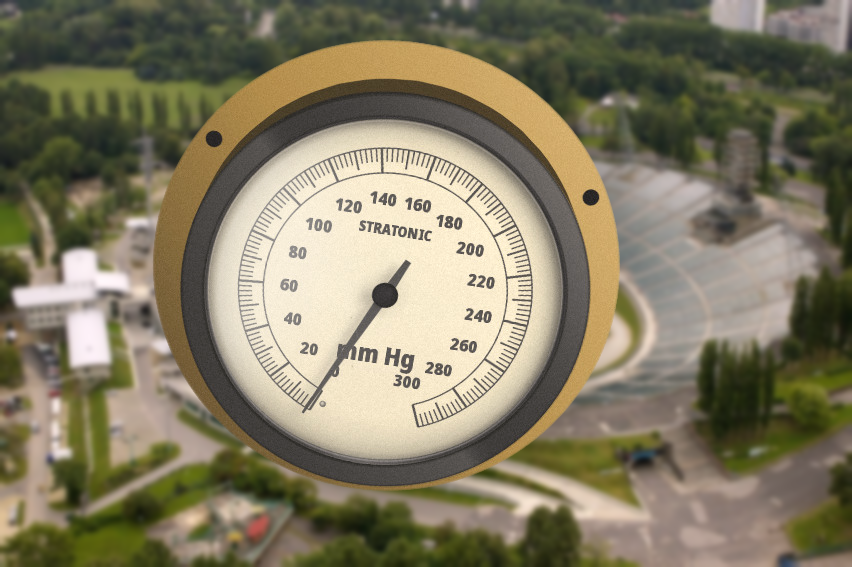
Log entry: 2mmHg
